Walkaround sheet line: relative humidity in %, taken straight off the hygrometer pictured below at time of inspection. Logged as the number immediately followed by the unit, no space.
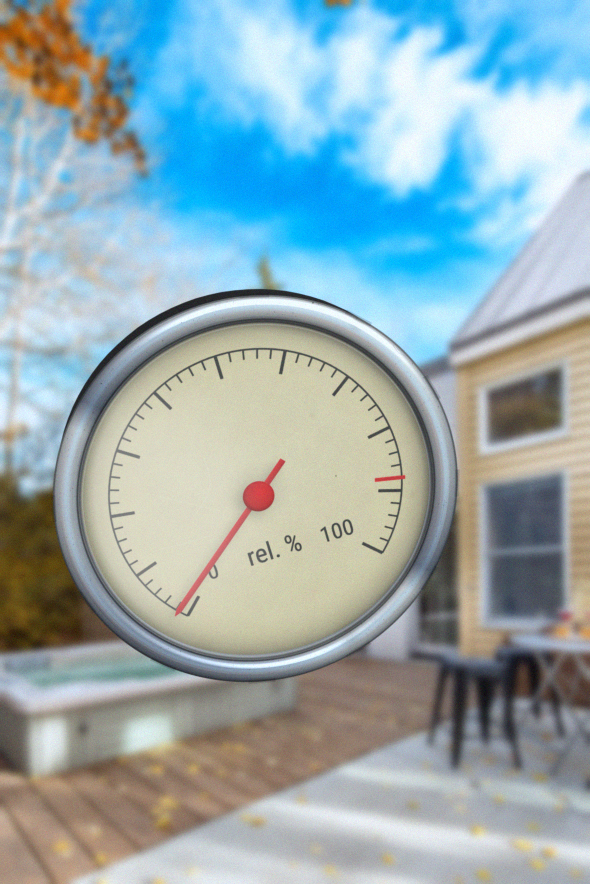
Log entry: 2%
